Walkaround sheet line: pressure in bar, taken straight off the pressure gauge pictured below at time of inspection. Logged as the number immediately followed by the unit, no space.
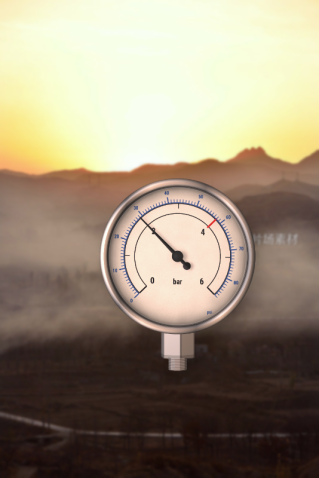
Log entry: 2bar
